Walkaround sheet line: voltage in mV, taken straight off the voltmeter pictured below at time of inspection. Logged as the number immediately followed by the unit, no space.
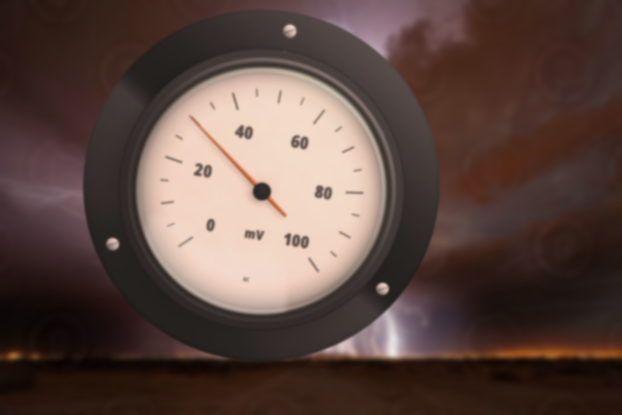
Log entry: 30mV
